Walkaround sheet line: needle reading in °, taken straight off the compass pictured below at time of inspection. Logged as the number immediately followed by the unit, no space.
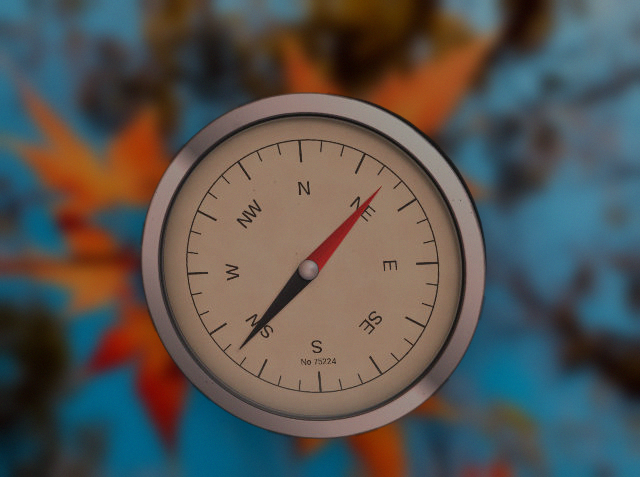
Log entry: 45°
